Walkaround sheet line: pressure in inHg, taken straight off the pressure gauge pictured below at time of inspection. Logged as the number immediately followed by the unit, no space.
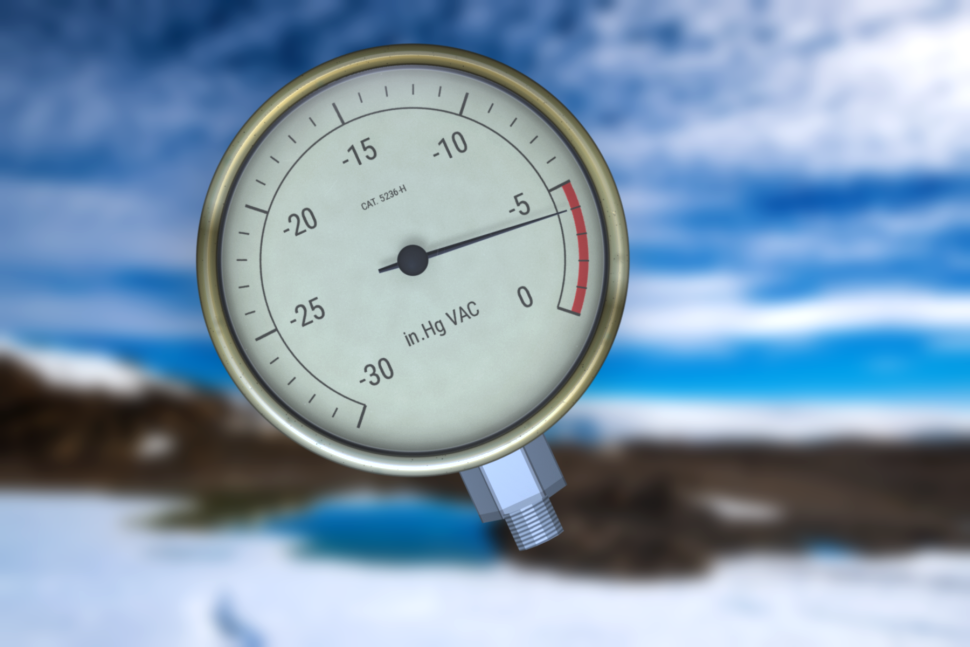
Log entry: -4inHg
